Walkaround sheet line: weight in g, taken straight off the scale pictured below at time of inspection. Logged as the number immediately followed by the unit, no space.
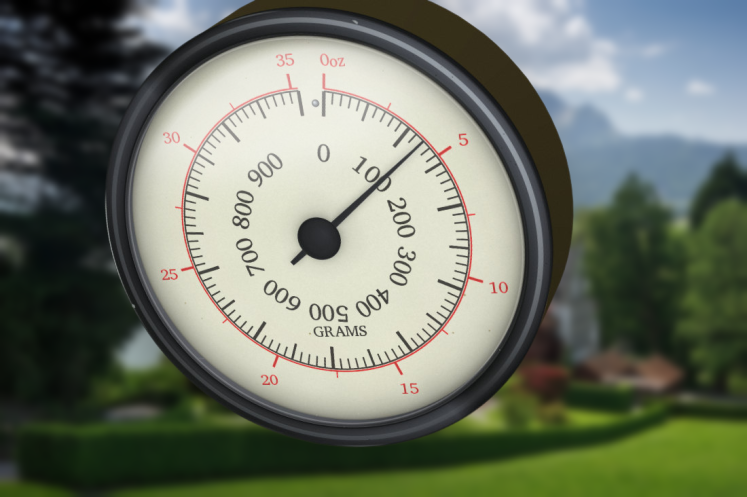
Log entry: 120g
